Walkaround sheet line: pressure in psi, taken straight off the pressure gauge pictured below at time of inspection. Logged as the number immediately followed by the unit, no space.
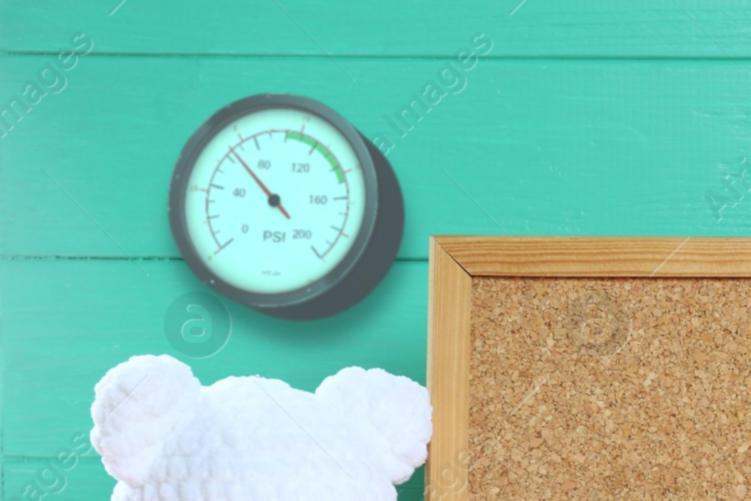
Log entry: 65psi
